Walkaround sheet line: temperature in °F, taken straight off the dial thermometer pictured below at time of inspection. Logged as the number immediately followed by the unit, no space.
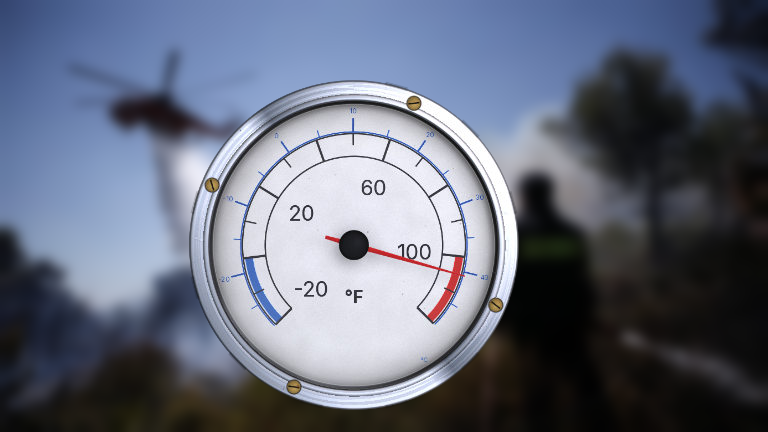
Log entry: 105°F
